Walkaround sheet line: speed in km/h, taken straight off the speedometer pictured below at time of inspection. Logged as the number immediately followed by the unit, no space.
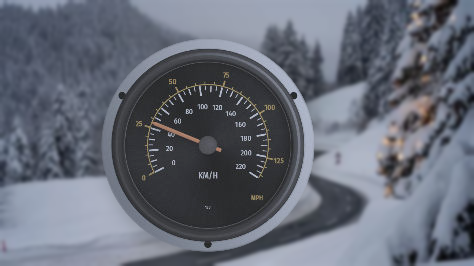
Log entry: 45km/h
